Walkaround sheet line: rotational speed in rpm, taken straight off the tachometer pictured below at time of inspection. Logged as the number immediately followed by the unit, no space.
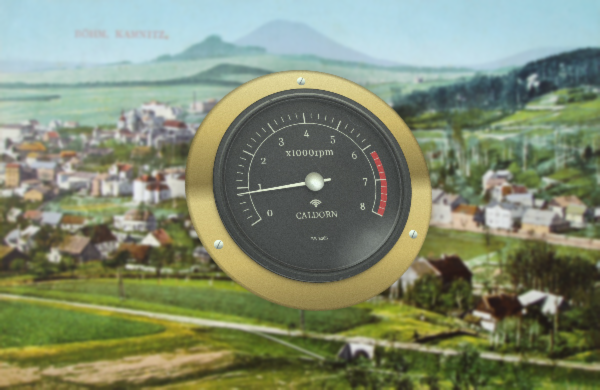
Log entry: 800rpm
